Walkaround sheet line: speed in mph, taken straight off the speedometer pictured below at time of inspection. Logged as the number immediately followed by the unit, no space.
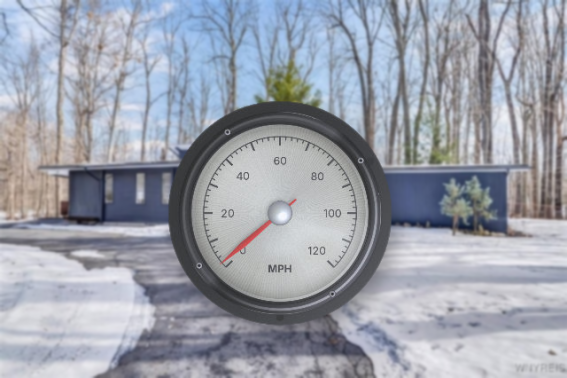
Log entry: 2mph
